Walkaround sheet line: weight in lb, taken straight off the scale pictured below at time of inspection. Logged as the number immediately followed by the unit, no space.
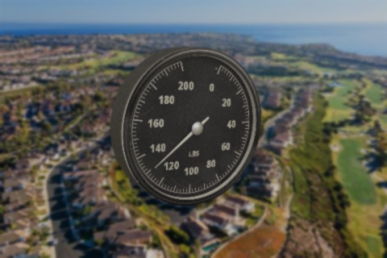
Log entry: 130lb
